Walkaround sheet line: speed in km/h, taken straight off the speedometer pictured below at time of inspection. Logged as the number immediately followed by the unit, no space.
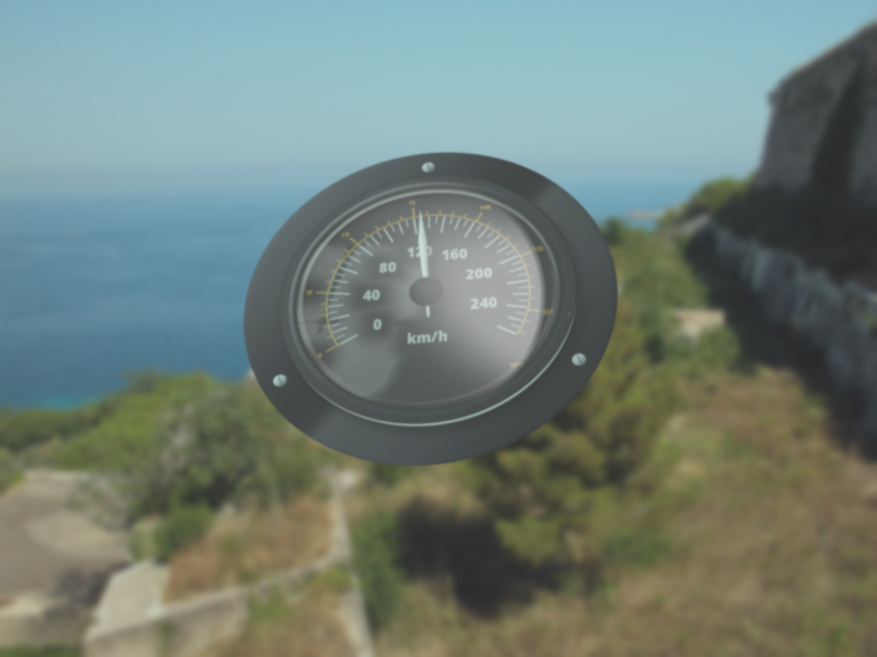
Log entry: 125km/h
